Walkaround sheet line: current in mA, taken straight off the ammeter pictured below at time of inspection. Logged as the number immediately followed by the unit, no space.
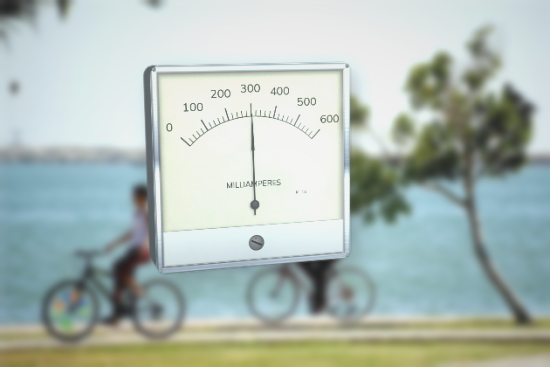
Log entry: 300mA
